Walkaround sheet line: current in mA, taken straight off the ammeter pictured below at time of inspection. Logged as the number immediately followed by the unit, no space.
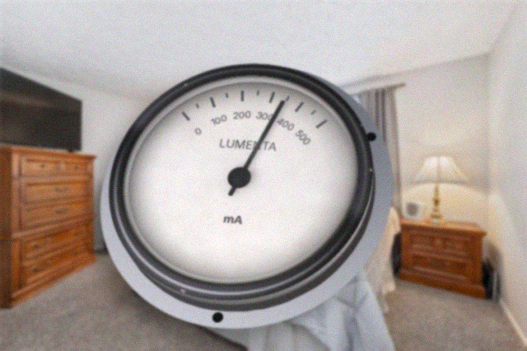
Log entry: 350mA
